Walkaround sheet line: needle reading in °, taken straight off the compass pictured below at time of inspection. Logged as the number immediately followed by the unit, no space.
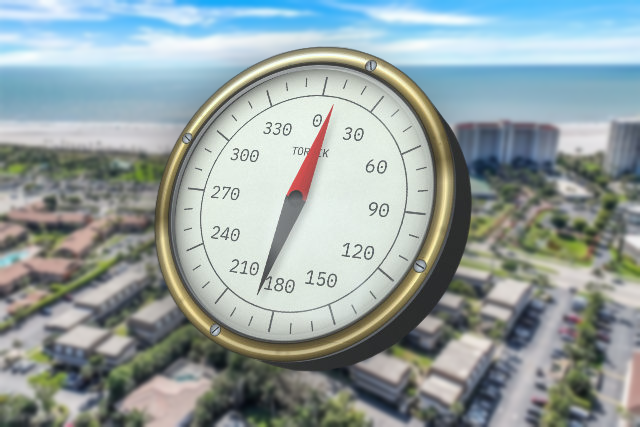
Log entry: 10°
